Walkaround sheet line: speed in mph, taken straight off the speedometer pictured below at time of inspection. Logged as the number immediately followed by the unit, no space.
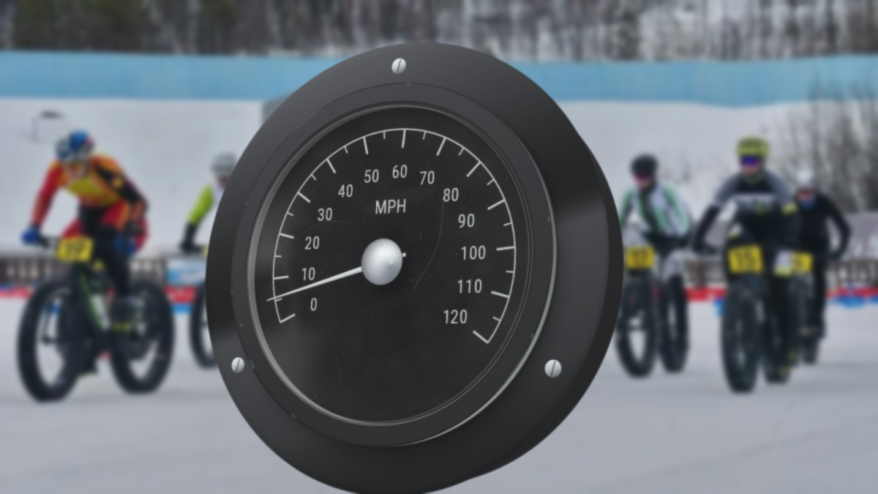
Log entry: 5mph
